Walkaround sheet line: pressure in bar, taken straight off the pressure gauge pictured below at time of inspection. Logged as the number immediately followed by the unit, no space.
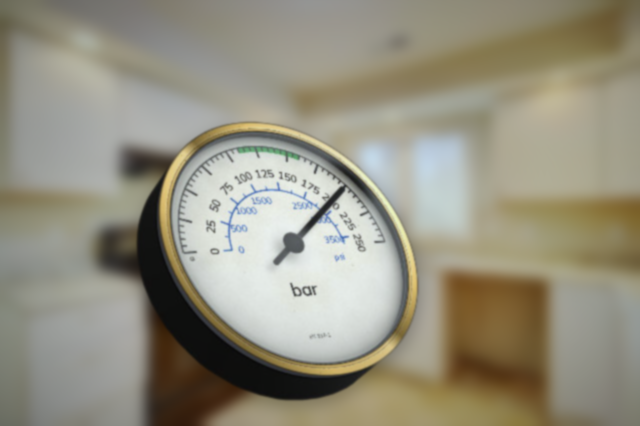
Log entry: 200bar
